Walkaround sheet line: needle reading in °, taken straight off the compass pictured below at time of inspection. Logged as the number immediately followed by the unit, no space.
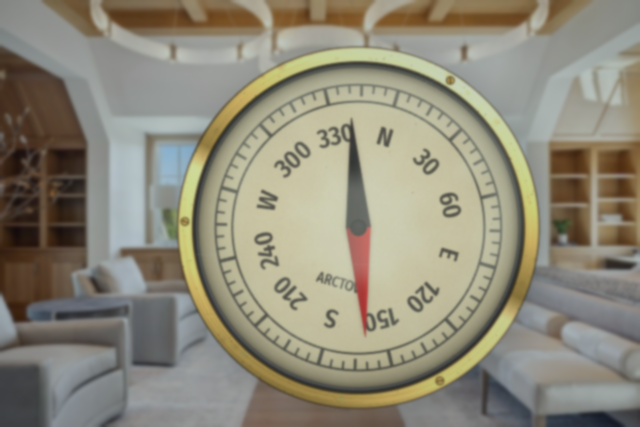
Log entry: 160°
